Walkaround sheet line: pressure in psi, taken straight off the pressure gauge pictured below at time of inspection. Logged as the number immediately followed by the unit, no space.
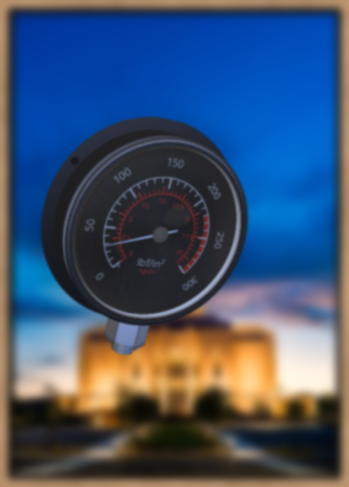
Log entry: 30psi
